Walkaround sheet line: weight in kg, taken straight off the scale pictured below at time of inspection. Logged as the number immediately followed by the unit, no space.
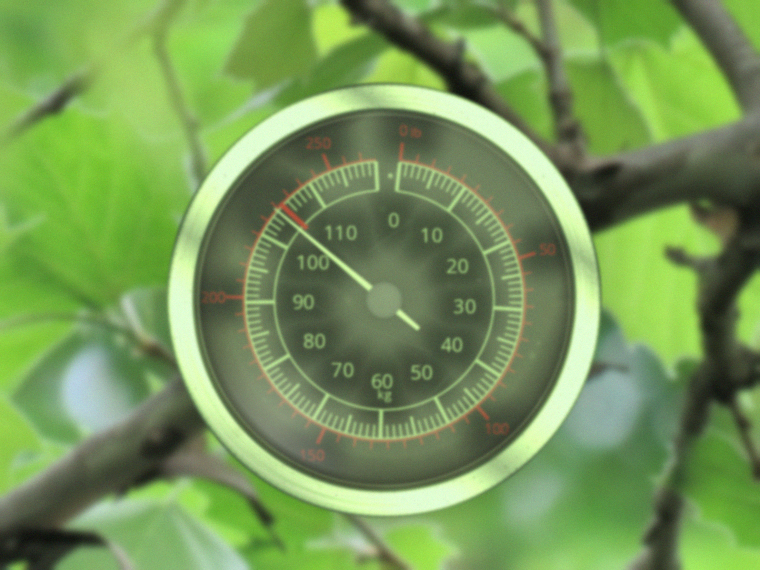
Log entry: 104kg
